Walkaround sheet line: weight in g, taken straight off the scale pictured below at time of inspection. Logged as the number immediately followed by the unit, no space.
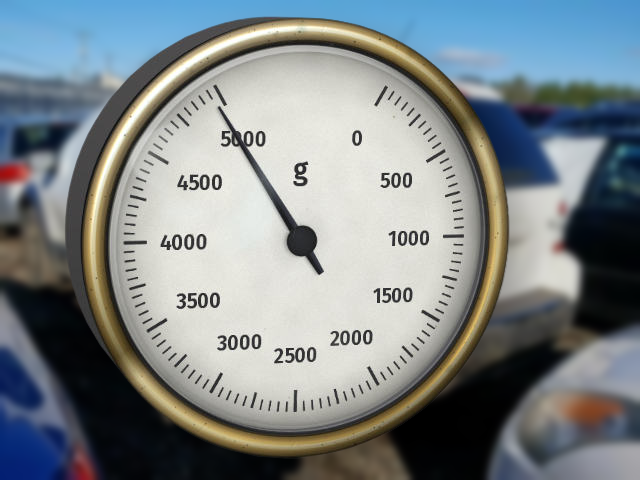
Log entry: 4950g
